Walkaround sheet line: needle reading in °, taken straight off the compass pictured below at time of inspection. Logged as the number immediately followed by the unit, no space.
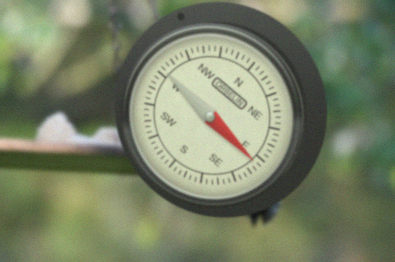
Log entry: 95°
